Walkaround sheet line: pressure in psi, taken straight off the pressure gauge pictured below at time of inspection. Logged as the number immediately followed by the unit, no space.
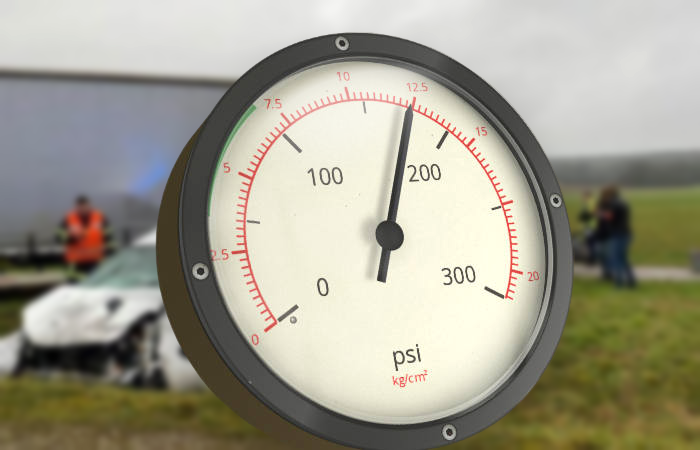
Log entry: 175psi
